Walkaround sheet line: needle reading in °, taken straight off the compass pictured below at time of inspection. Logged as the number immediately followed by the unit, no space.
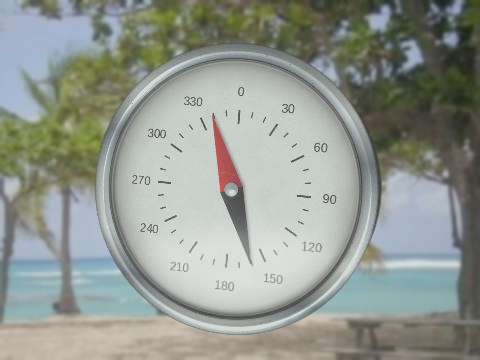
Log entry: 340°
